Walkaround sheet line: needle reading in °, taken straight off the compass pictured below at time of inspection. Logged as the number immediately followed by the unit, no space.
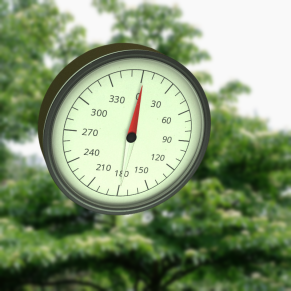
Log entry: 0°
